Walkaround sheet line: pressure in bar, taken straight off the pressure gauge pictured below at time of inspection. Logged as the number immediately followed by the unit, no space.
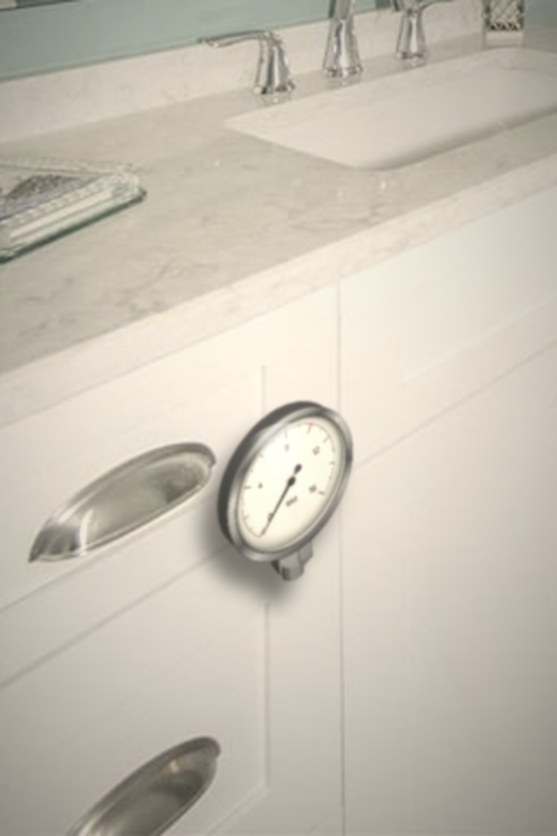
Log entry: 0bar
